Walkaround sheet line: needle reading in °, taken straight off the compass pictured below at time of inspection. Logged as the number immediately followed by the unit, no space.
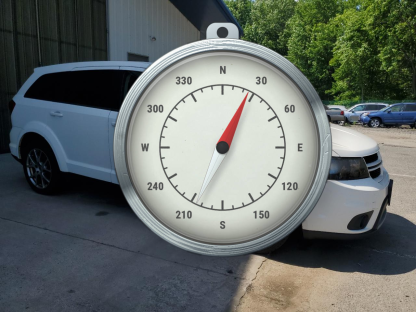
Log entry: 25°
